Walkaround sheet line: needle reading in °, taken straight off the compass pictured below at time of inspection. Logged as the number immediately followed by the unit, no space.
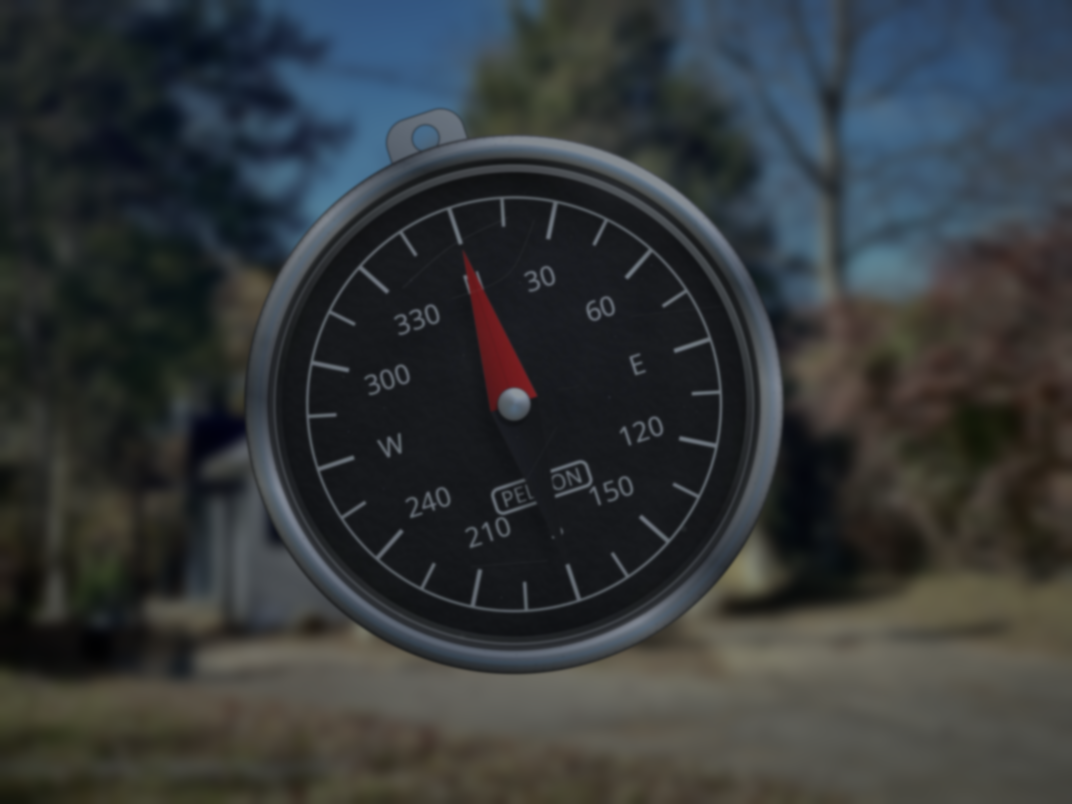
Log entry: 0°
